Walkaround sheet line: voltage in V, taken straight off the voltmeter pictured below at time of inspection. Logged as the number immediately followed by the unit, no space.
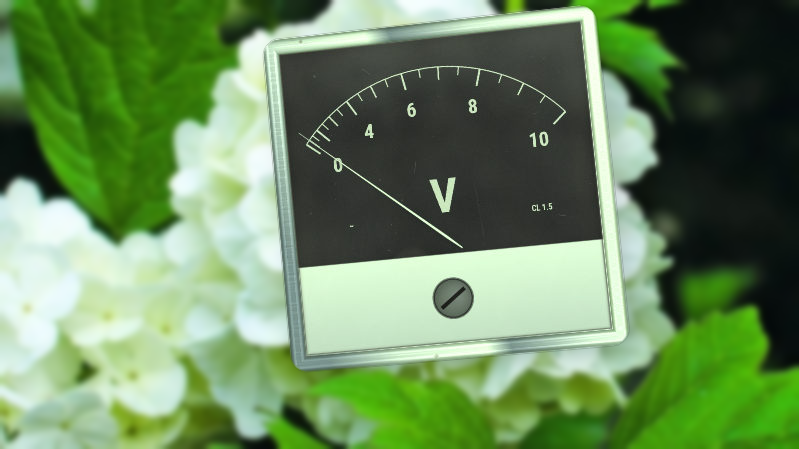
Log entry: 1V
